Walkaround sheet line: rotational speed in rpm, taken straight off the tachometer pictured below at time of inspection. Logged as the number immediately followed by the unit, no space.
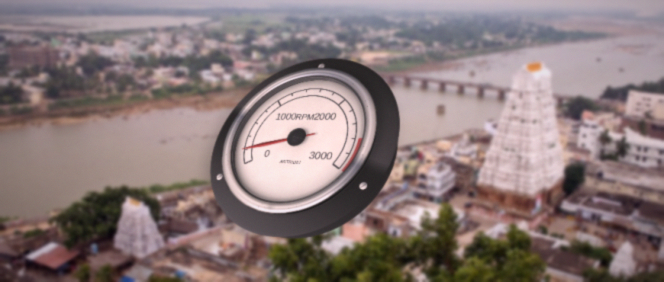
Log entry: 200rpm
